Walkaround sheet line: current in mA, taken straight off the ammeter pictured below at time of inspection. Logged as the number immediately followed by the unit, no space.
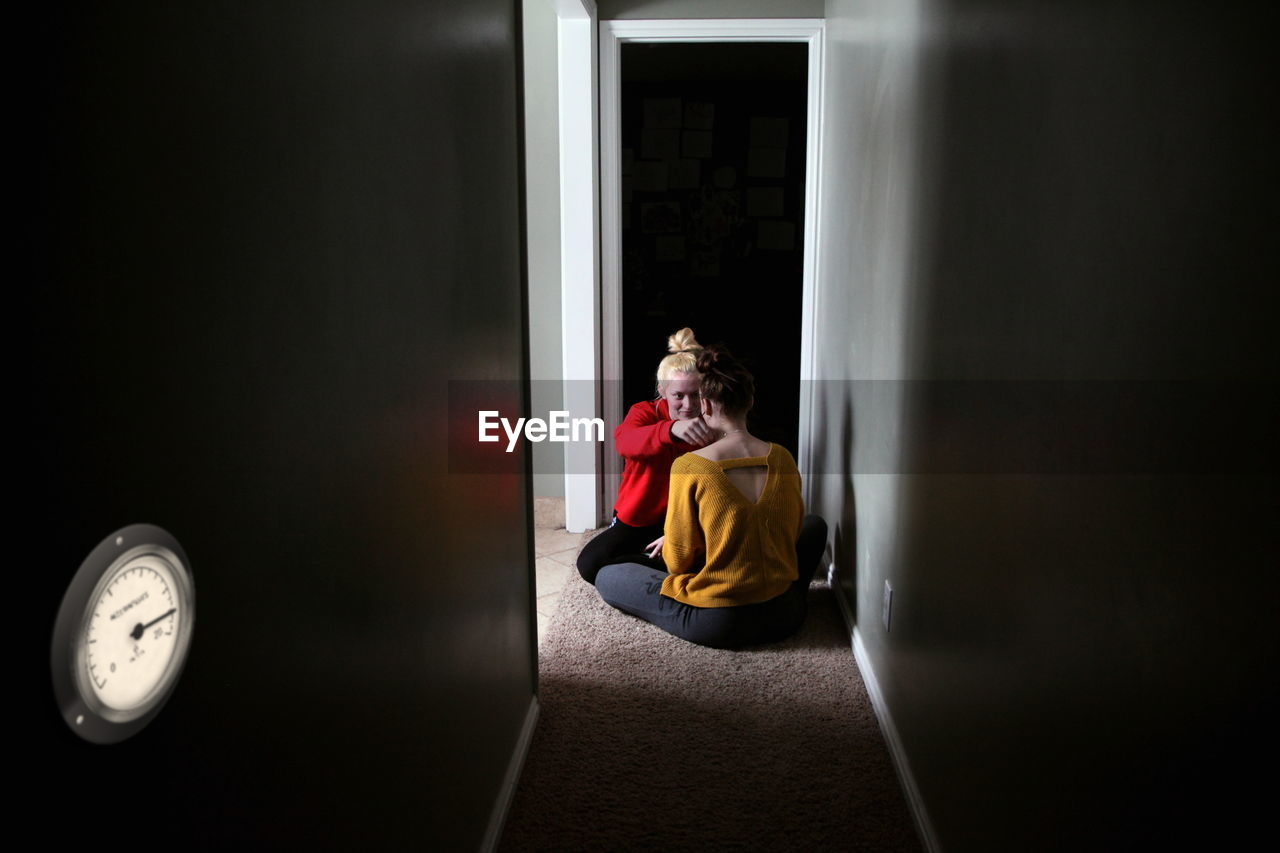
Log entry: 18mA
